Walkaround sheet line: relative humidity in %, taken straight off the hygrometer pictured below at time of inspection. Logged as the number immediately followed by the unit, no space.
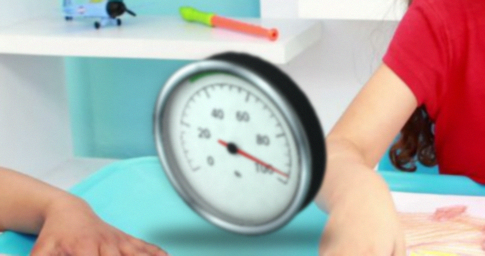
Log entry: 96%
